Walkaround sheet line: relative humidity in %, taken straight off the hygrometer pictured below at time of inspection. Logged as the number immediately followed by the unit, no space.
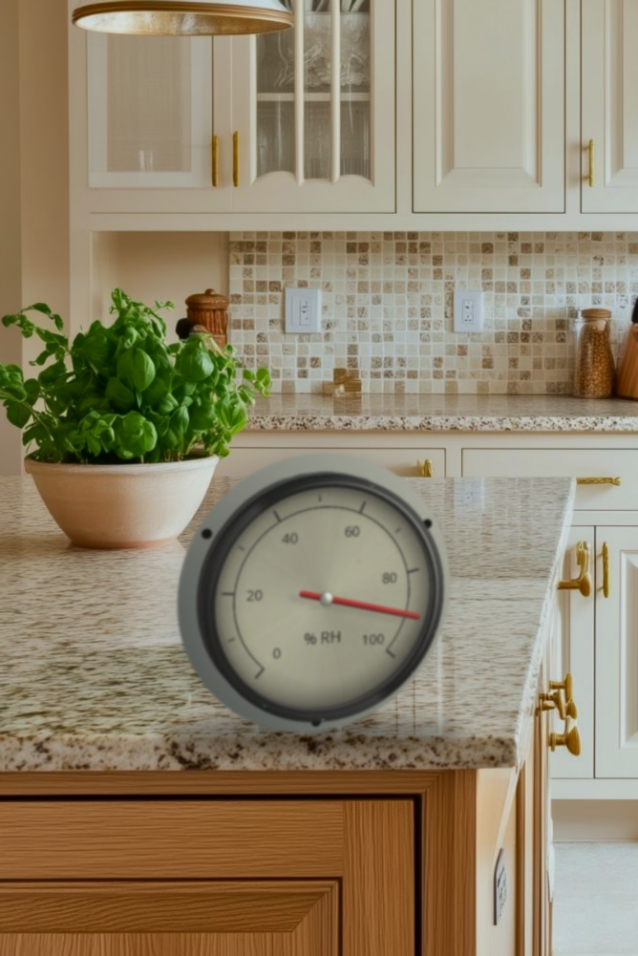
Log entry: 90%
